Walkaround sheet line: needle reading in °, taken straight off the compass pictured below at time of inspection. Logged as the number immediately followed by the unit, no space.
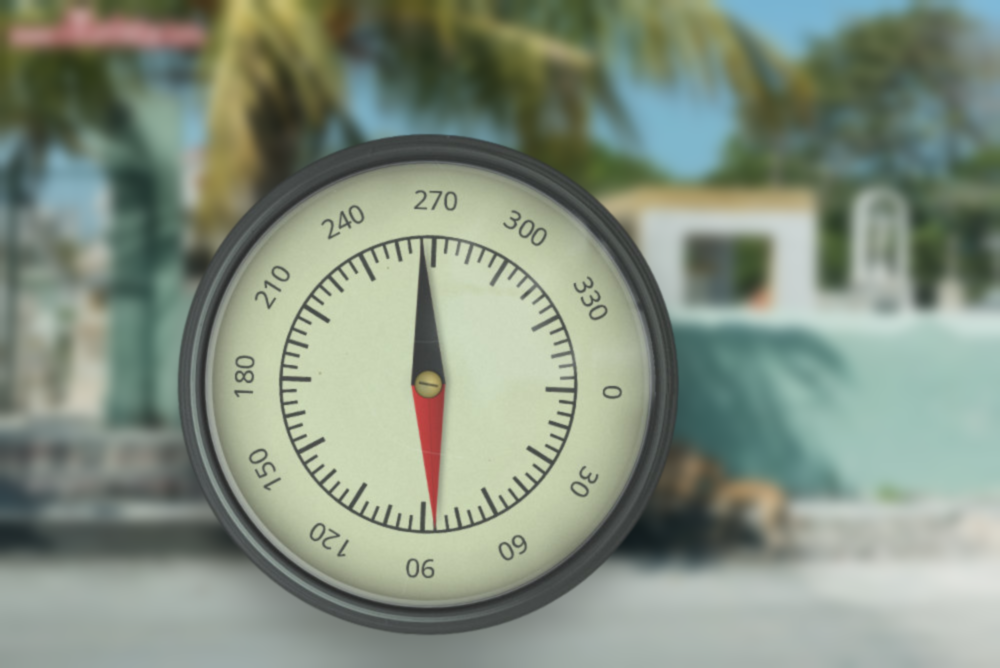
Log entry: 85°
